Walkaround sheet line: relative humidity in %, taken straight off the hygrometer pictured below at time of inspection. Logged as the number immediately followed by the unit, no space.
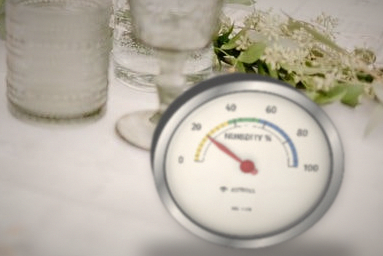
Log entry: 20%
